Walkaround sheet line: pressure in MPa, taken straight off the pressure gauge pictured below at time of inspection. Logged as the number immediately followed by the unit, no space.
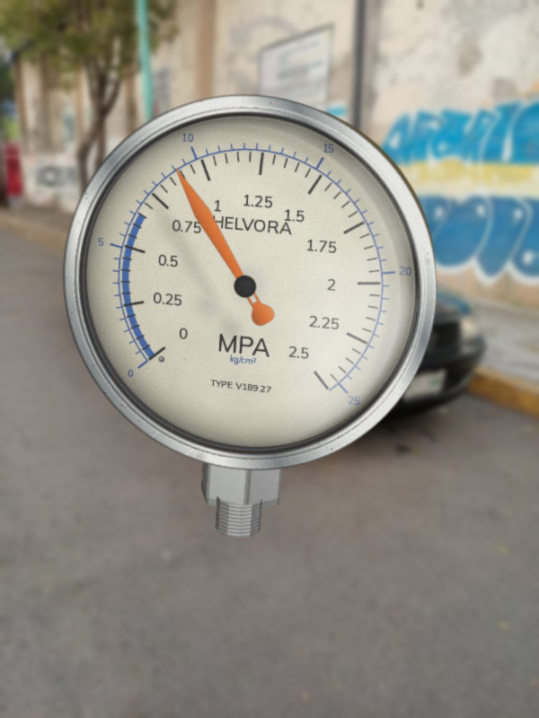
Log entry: 0.9MPa
